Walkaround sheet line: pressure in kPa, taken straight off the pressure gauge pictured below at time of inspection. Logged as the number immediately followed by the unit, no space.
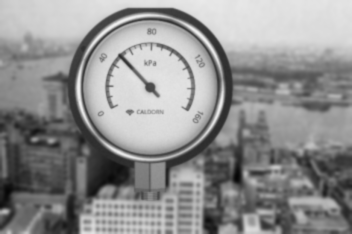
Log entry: 50kPa
